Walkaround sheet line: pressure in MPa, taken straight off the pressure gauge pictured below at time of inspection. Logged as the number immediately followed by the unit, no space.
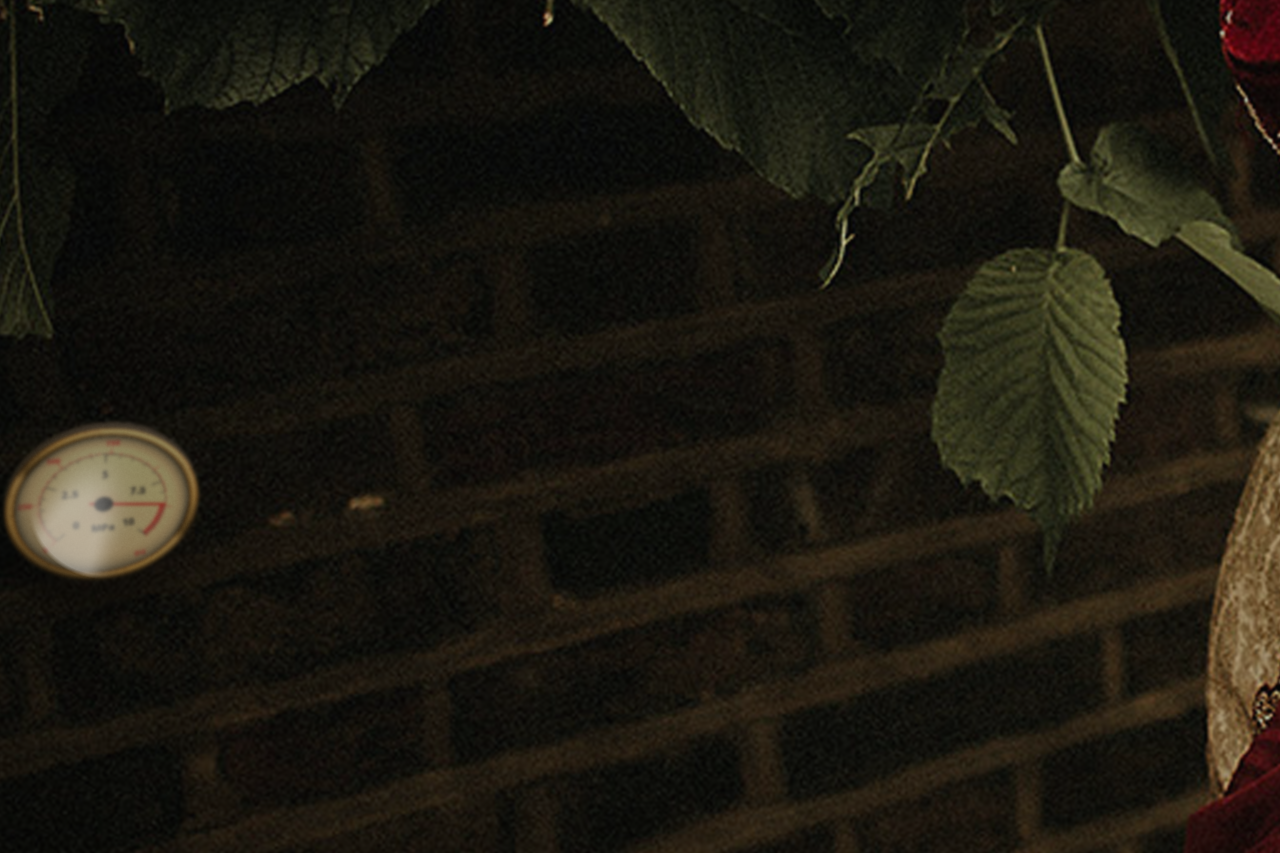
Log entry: 8.5MPa
